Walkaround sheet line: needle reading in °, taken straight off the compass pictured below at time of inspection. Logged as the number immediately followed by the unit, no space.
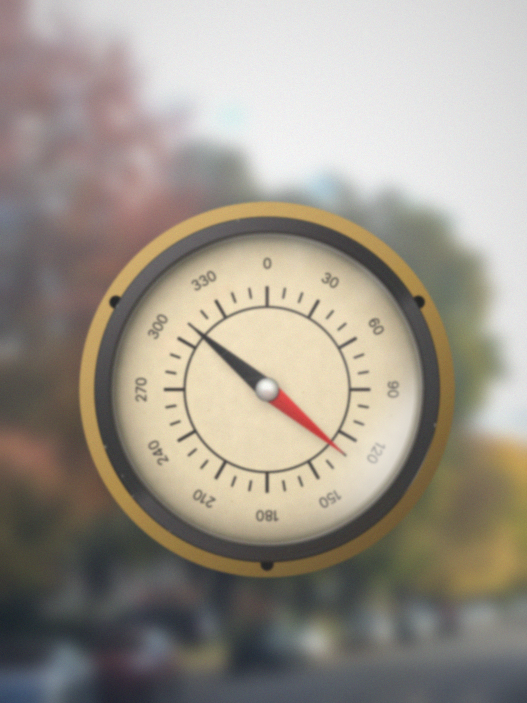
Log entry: 130°
